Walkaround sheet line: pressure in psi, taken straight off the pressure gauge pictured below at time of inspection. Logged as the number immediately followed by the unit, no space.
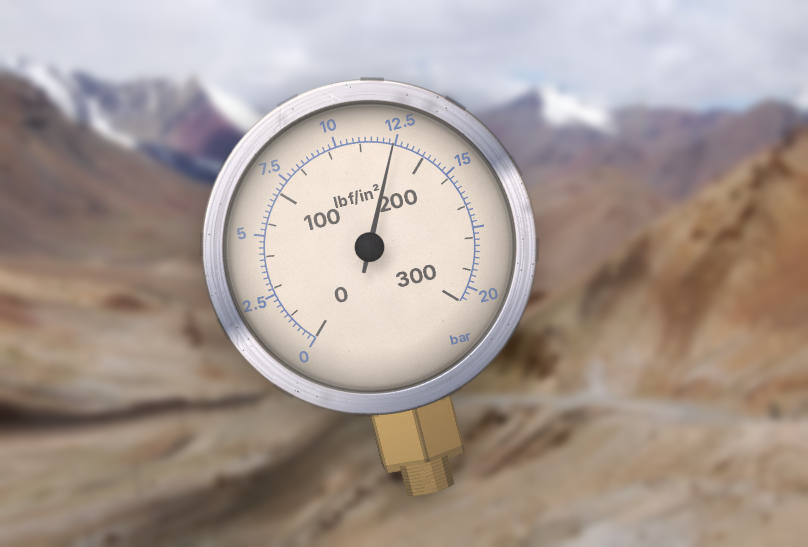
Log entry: 180psi
